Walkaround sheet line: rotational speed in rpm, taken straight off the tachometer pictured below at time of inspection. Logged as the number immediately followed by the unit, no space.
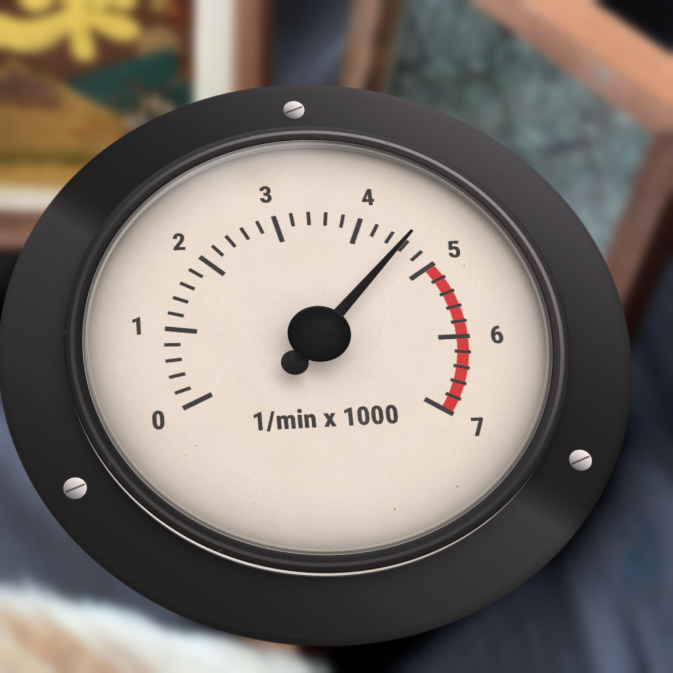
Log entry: 4600rpm
